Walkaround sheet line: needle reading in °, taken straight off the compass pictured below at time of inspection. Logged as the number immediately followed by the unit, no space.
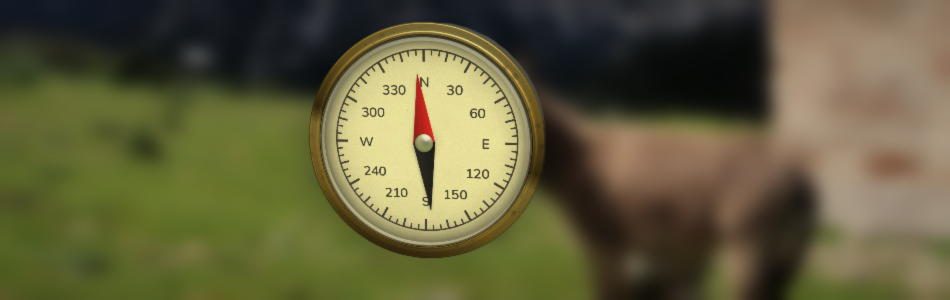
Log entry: 355°
